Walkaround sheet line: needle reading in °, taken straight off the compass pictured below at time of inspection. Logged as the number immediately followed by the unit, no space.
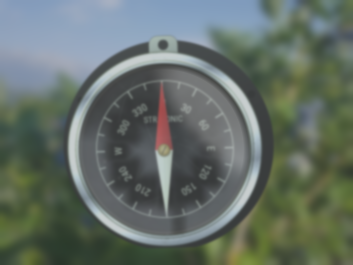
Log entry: 0°
